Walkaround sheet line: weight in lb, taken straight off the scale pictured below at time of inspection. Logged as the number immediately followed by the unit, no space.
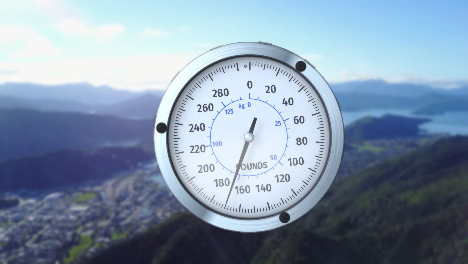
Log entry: 170lb
